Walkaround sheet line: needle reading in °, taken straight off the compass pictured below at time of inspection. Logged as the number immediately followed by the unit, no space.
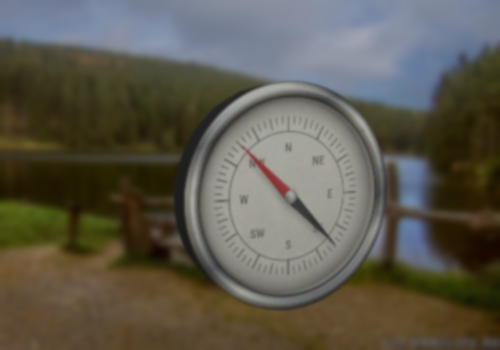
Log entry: 315°
